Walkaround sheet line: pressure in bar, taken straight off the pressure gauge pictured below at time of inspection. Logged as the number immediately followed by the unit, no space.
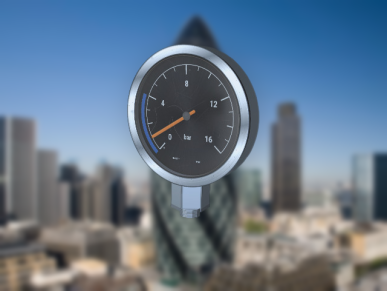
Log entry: 1bar
